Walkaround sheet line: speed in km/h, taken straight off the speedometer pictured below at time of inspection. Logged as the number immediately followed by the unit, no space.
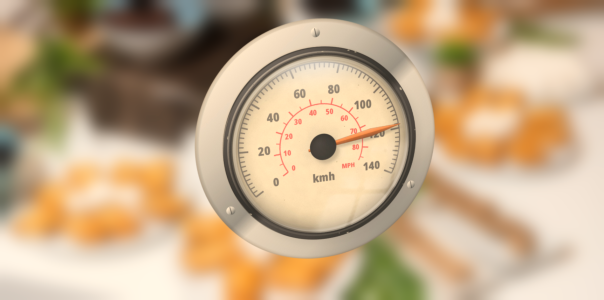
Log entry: 118km/h
